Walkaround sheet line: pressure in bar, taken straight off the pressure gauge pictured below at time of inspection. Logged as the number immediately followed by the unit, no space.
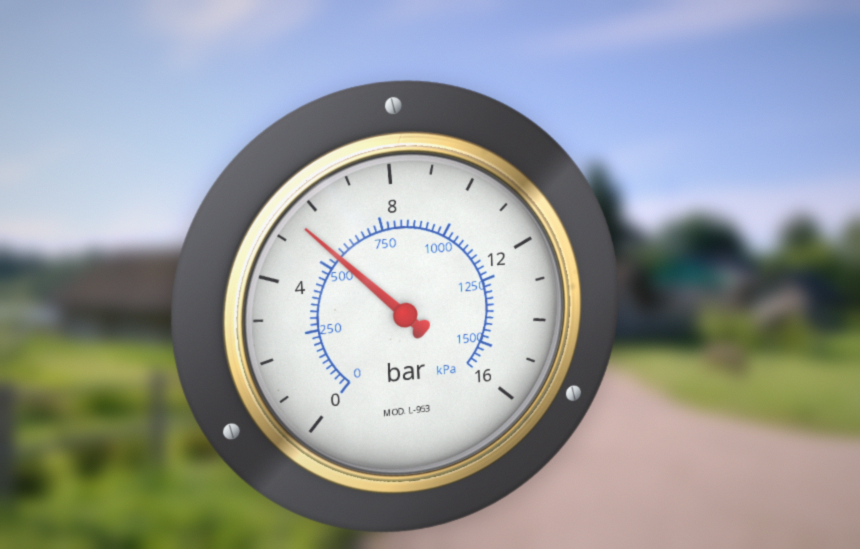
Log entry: 5.5bar
